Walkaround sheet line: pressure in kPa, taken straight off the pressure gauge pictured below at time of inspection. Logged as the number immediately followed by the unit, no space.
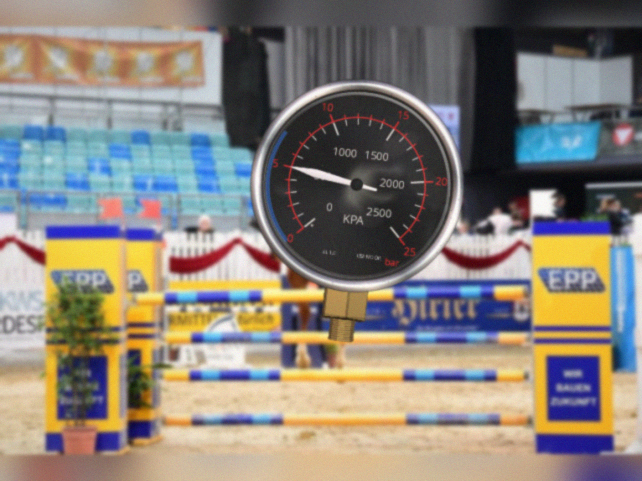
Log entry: 500kPa
